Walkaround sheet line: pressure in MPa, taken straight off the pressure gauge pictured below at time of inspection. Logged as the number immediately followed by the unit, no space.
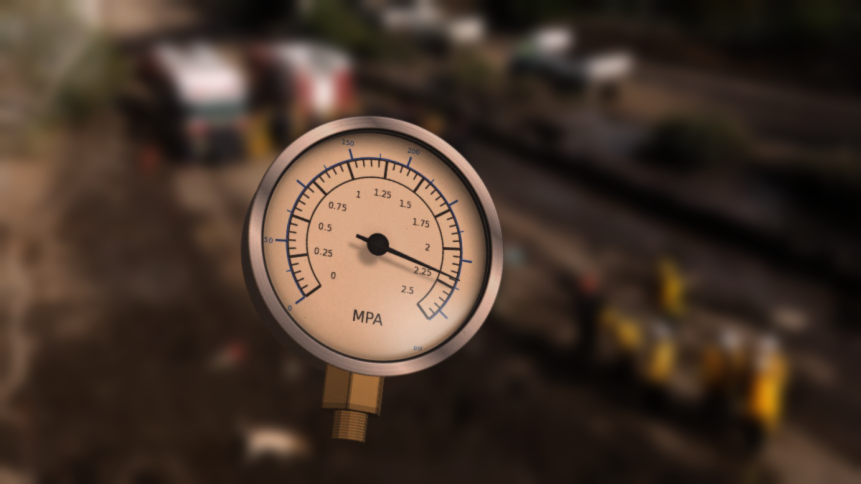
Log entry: 2.2MPa
